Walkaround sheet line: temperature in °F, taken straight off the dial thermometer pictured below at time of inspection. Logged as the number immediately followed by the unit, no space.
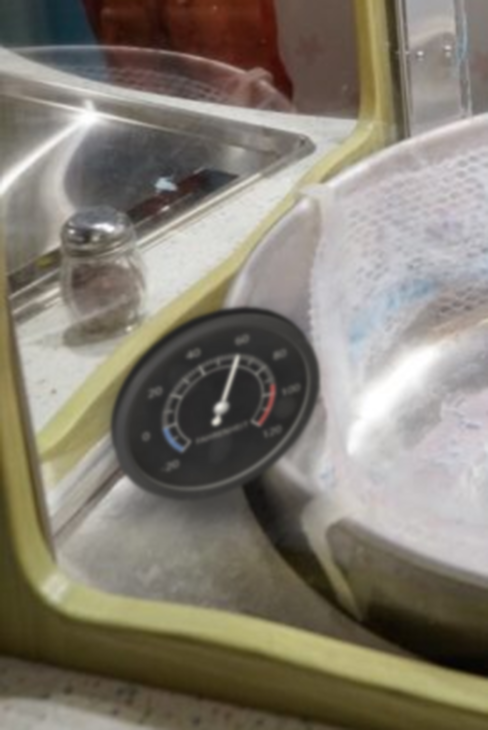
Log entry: 60°F
